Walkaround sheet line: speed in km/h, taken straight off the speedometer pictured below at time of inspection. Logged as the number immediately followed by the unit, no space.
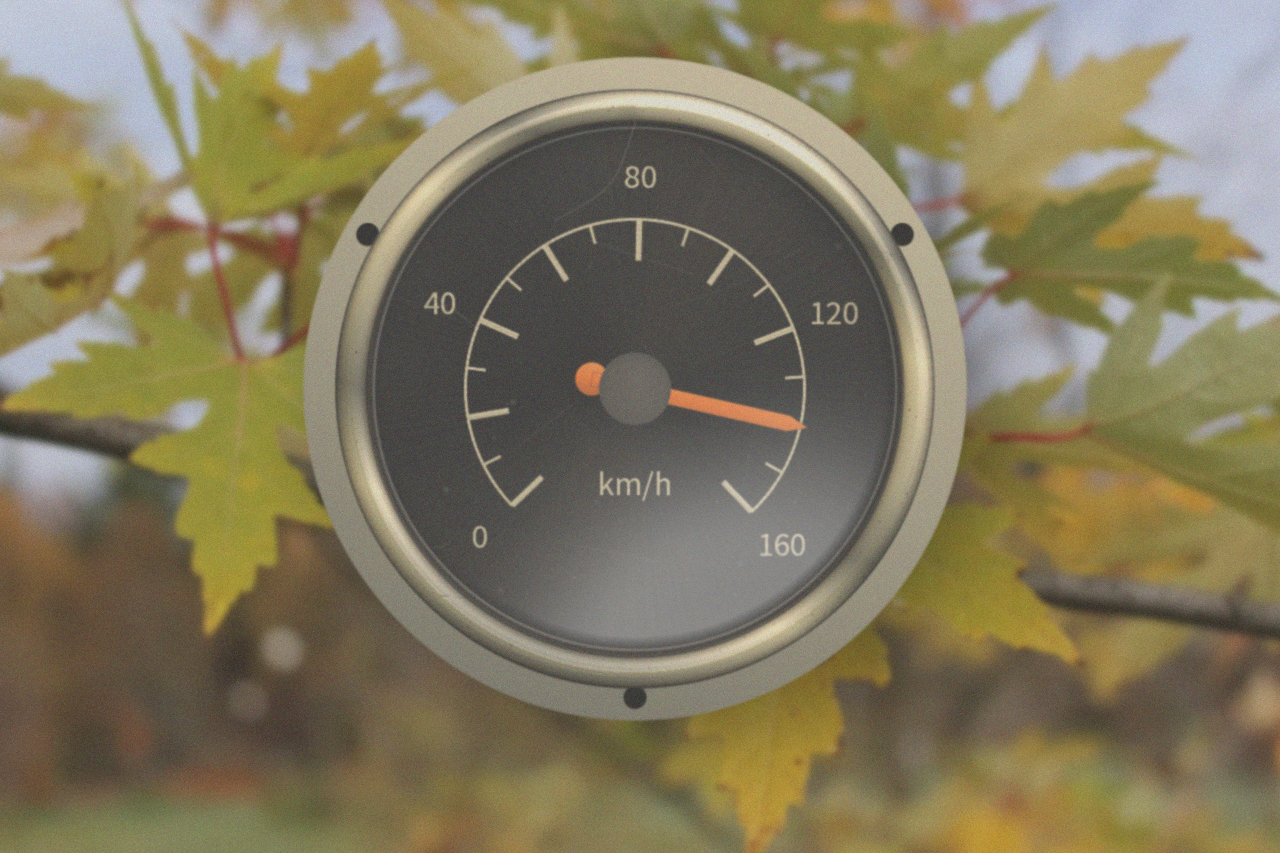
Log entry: 140km/h
